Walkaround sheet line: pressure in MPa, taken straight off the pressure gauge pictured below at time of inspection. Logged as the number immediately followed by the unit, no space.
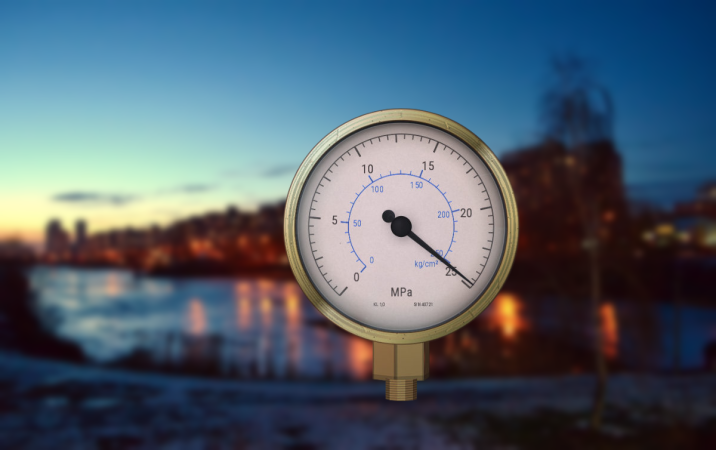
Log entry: 24.75MPa
